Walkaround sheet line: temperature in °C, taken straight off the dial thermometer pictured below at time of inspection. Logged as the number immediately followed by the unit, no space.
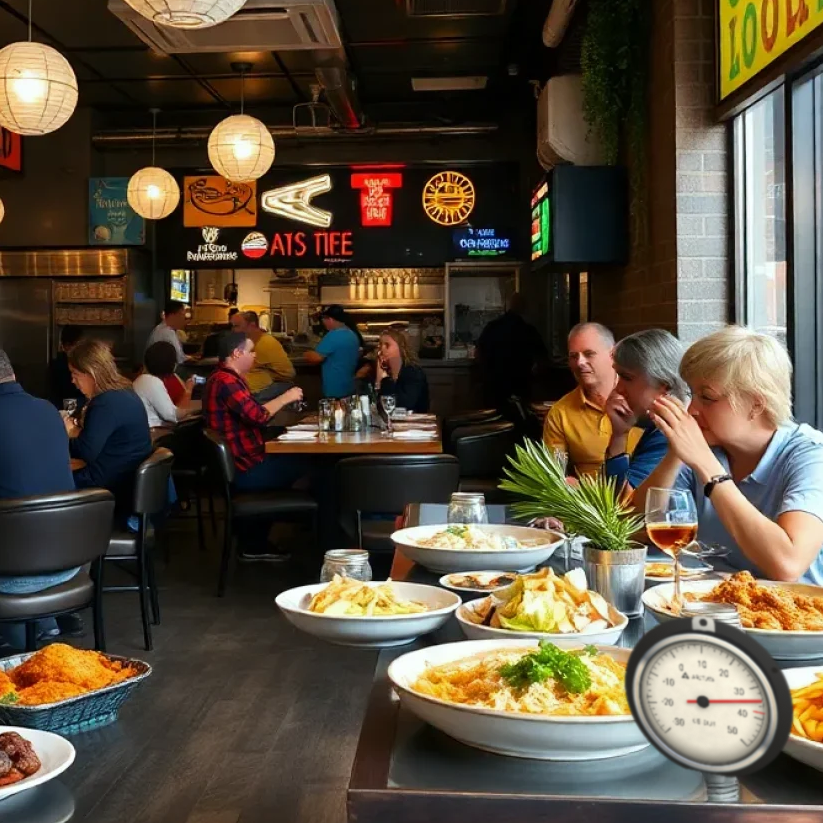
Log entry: 34°C
